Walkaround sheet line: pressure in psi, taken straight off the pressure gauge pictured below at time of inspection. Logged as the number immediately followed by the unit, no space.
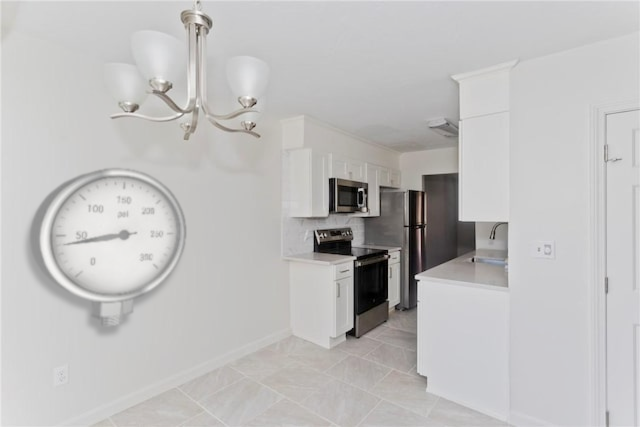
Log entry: 40psi
